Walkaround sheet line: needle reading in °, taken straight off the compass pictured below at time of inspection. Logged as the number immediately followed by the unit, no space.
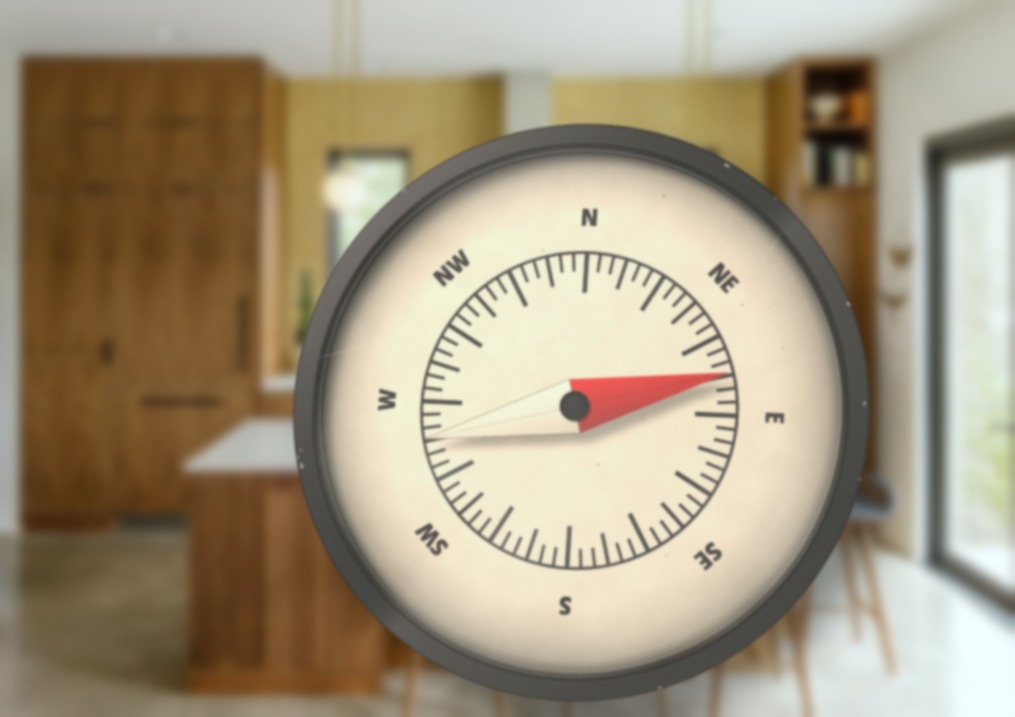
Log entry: 75°
